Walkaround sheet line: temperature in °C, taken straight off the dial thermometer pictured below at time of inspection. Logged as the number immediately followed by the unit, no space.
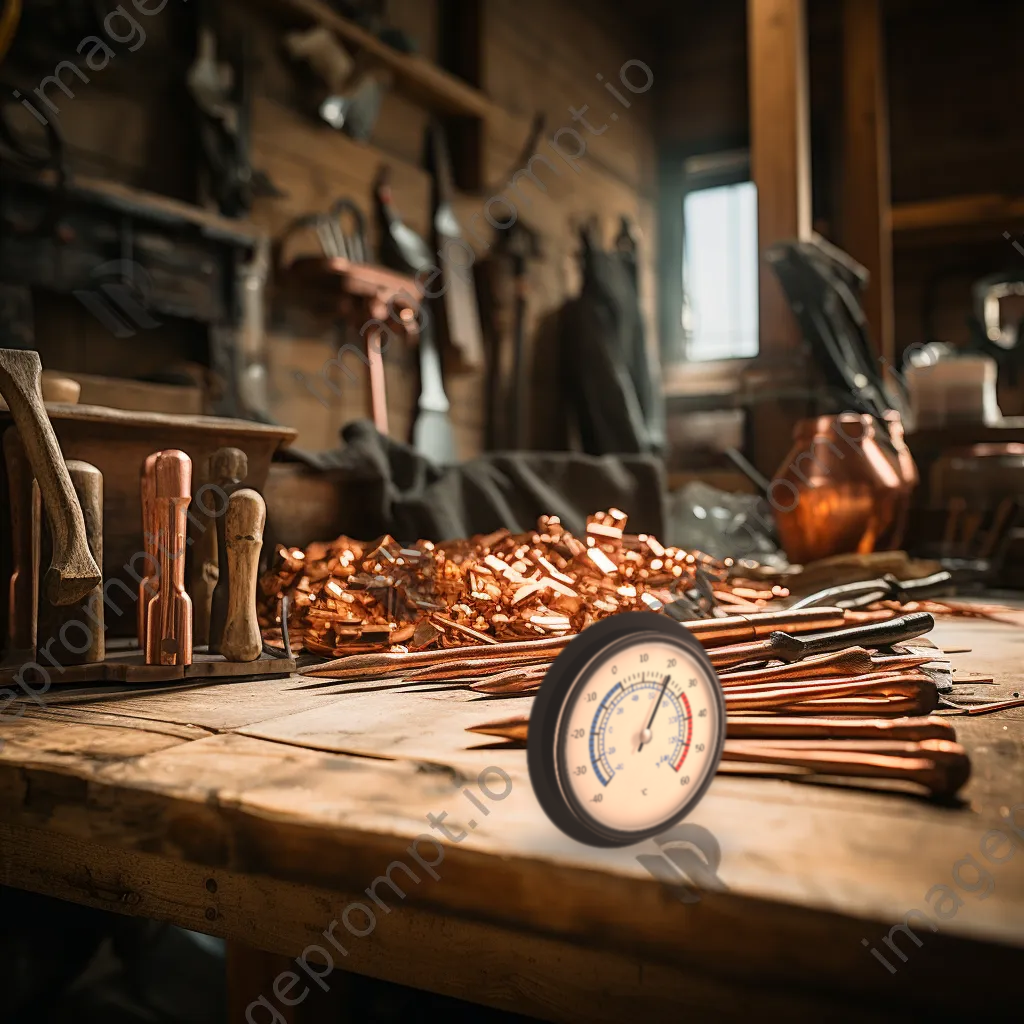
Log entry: 20°C
